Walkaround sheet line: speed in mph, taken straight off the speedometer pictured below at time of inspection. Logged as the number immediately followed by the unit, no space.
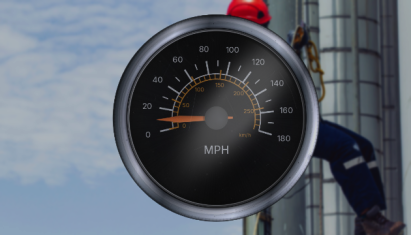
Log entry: 10mph
